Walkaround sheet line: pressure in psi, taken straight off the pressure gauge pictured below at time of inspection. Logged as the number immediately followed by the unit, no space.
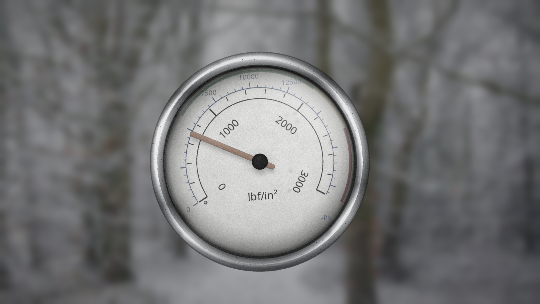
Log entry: 700psi
